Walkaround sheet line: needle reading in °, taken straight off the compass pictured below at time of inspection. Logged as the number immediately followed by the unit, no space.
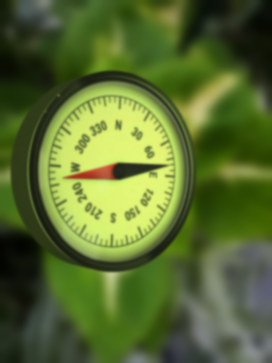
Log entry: 260°
